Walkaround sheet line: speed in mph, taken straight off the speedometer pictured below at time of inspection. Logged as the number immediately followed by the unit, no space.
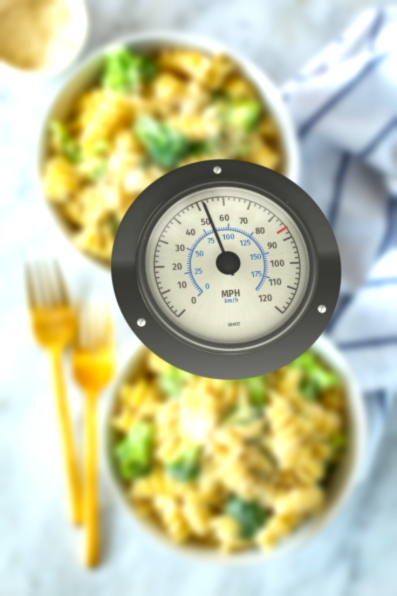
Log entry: 52mph
